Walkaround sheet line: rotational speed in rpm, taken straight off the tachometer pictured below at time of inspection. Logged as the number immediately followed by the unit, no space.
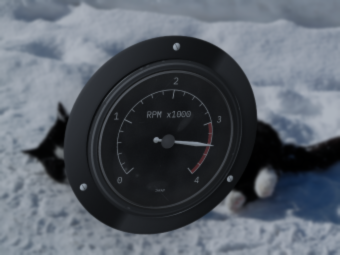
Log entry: 3400rpm
